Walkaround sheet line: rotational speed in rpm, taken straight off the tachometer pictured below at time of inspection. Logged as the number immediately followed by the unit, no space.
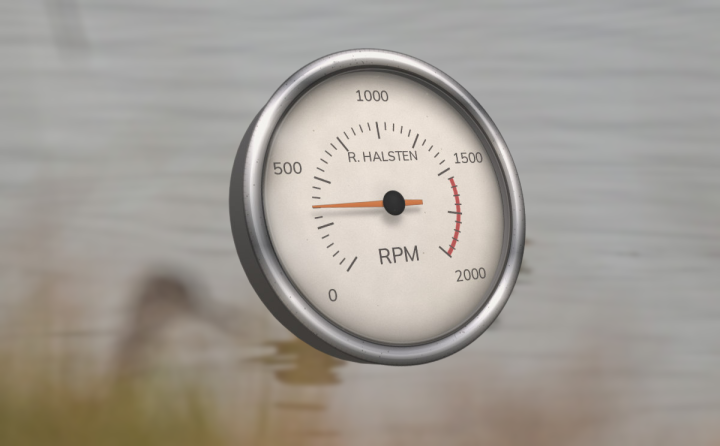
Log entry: 350rpm
